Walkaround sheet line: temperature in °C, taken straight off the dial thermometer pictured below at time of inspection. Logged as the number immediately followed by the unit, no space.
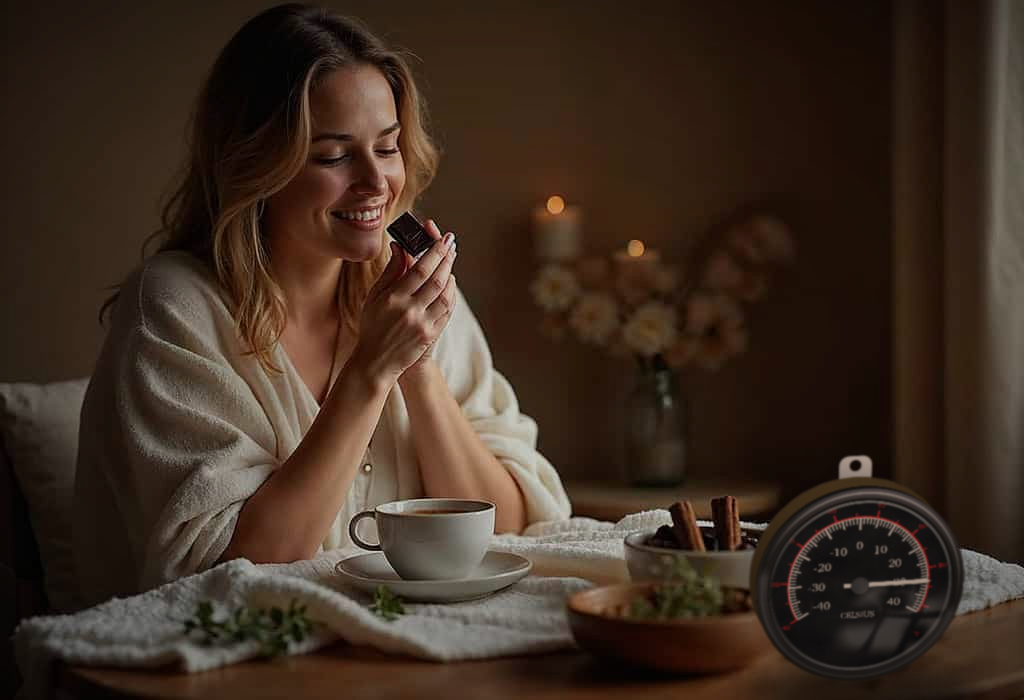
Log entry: 30°C
